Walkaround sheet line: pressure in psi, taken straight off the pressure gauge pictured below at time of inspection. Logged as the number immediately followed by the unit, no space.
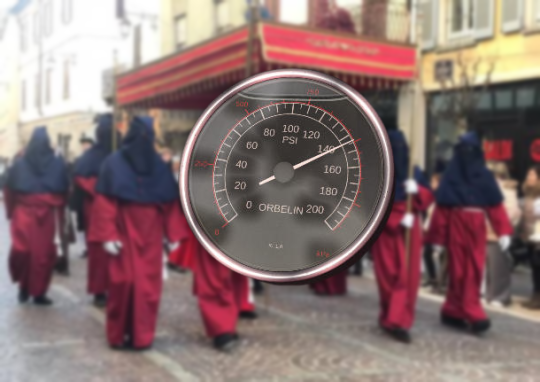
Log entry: 145psi
